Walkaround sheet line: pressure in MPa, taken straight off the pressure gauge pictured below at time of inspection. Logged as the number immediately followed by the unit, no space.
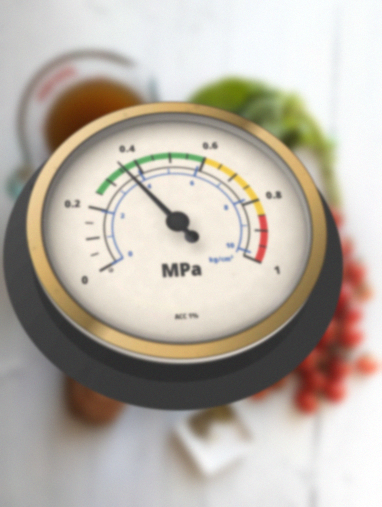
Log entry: 0.35MPa
